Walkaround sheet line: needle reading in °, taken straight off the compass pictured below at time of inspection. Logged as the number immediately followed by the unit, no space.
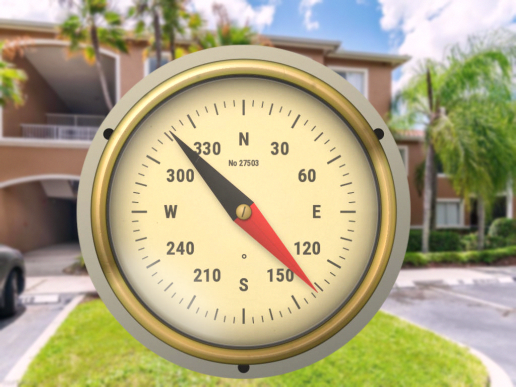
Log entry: 137.5°
